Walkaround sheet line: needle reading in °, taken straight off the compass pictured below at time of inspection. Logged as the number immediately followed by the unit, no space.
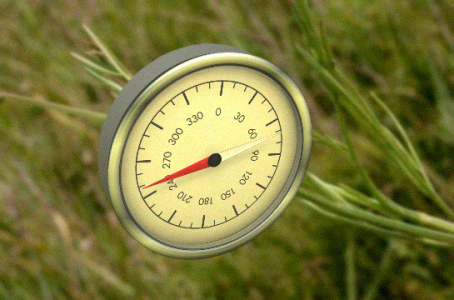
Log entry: 250°
